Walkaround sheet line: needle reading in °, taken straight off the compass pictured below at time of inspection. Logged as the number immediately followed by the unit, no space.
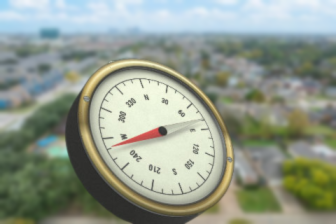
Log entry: 260°
